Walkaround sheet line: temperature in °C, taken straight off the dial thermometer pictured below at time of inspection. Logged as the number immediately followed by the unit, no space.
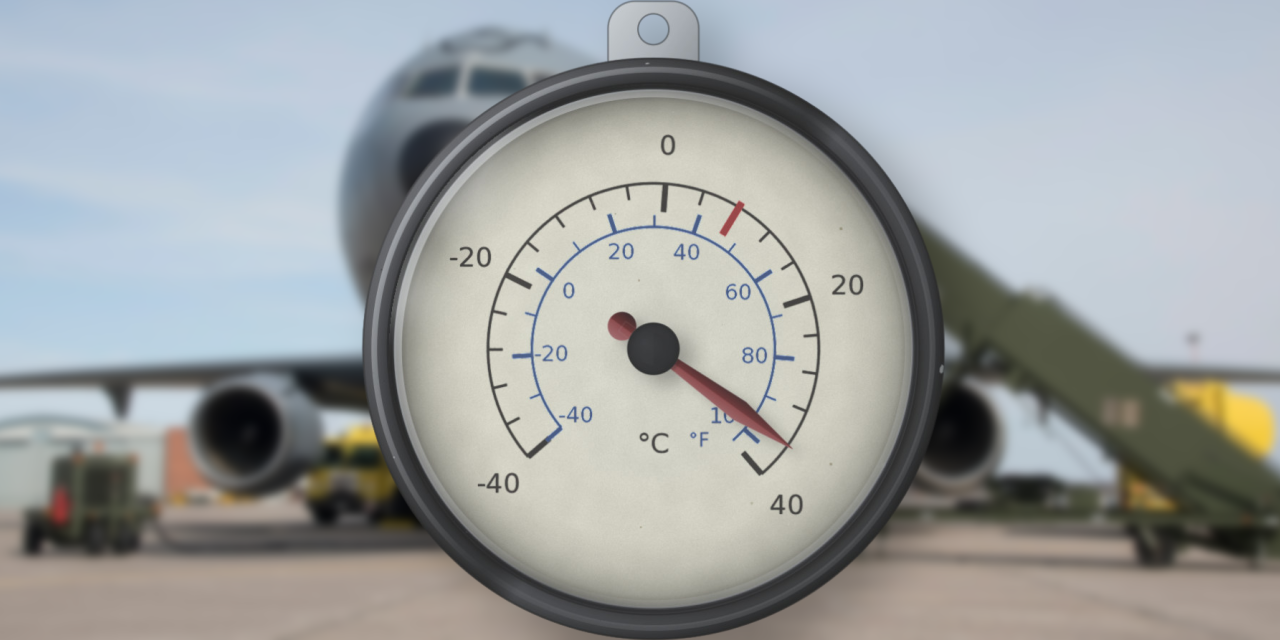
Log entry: 36°C
